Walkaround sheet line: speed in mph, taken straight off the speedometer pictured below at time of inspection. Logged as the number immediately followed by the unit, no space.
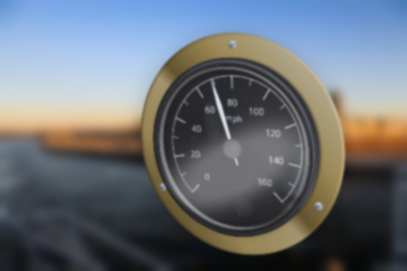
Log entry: 70mph
